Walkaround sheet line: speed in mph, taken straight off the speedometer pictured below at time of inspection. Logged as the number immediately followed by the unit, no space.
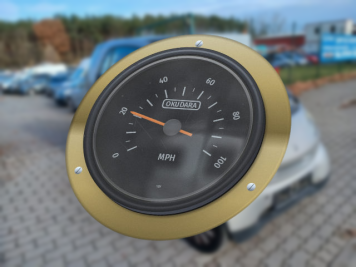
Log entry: 20mph
